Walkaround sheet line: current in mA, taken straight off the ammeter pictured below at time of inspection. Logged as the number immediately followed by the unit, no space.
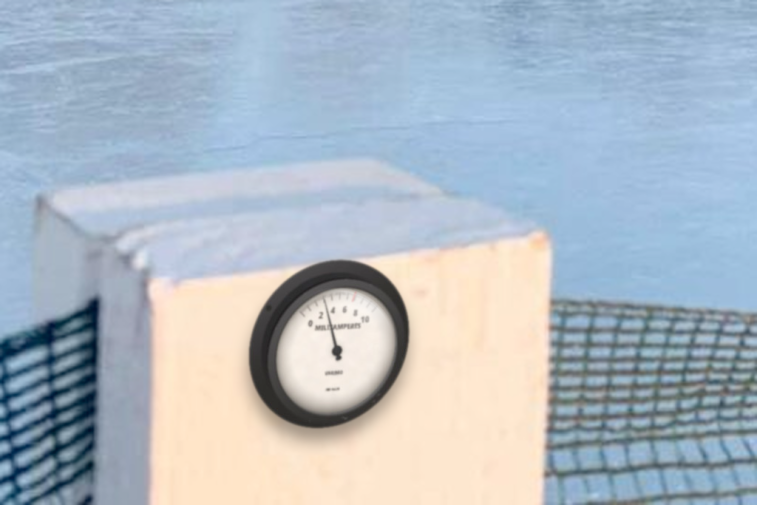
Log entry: 3mA
